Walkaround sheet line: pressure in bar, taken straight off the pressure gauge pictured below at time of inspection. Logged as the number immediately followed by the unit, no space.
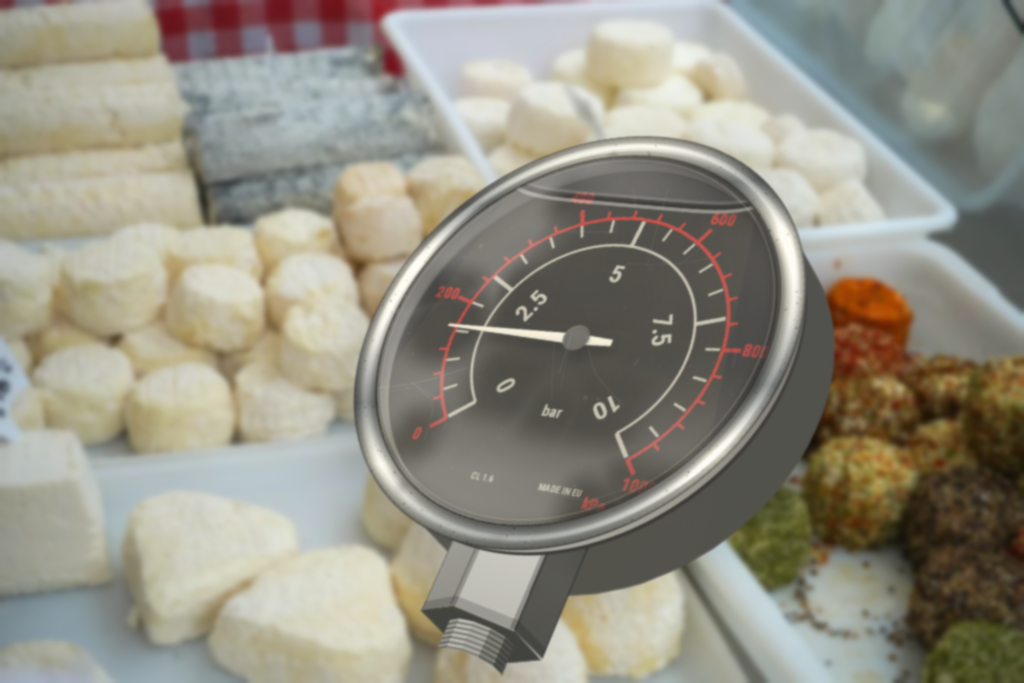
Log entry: 1.5bar
